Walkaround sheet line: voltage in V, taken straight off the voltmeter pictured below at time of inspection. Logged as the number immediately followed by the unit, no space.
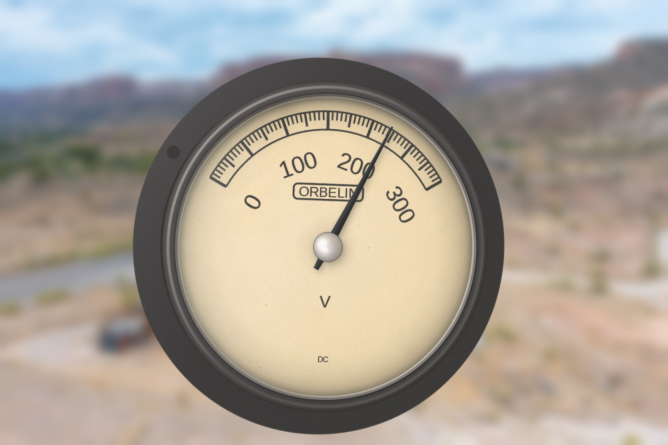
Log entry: 220V
